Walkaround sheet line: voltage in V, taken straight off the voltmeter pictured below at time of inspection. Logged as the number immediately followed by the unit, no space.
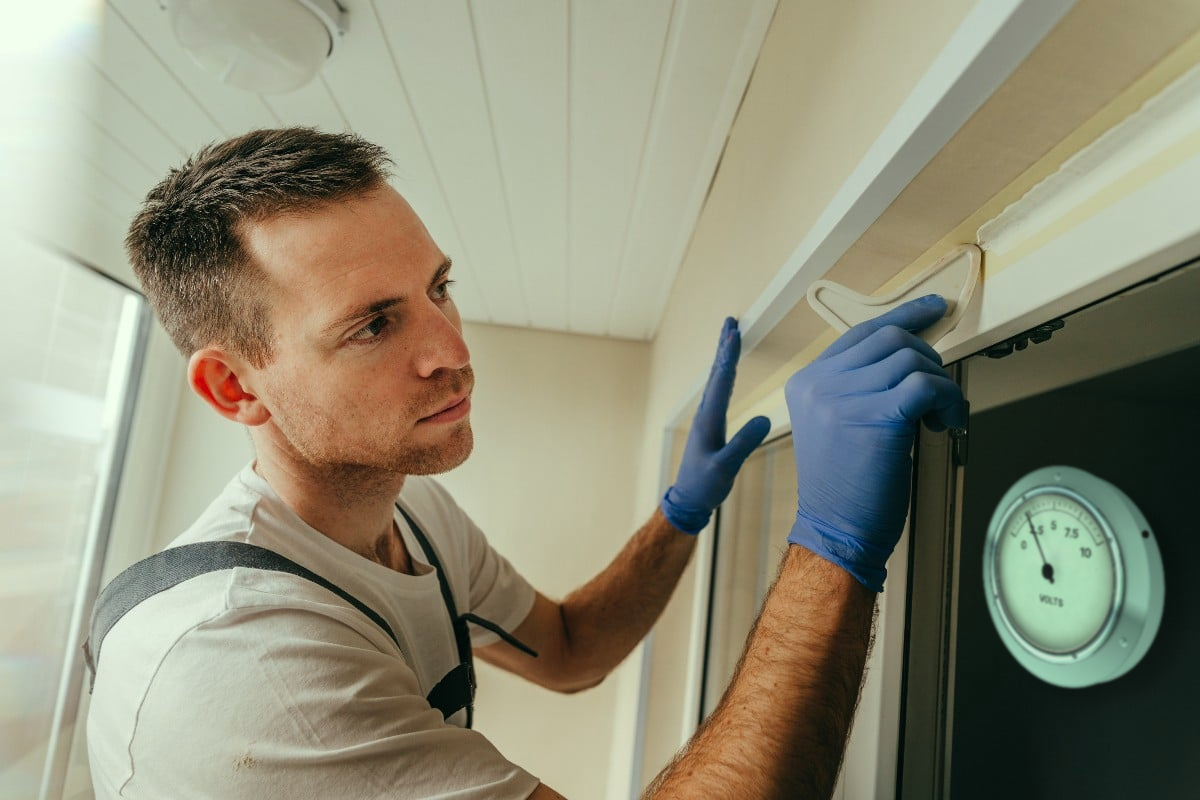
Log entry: 2.5V
